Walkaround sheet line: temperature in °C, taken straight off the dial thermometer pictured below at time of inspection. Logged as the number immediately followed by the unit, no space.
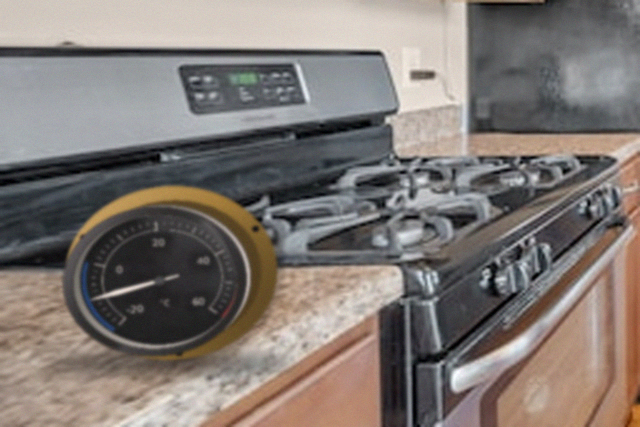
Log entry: -10°C
